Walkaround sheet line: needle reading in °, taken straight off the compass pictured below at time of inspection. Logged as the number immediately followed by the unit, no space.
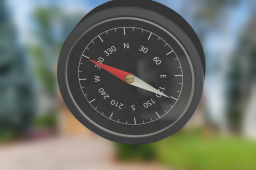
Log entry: 300°
